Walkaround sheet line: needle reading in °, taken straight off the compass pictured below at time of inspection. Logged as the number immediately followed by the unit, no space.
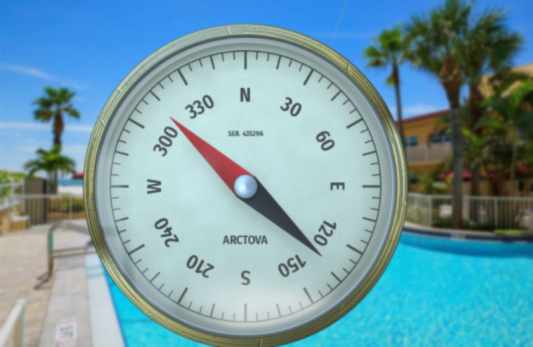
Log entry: 312.5°
